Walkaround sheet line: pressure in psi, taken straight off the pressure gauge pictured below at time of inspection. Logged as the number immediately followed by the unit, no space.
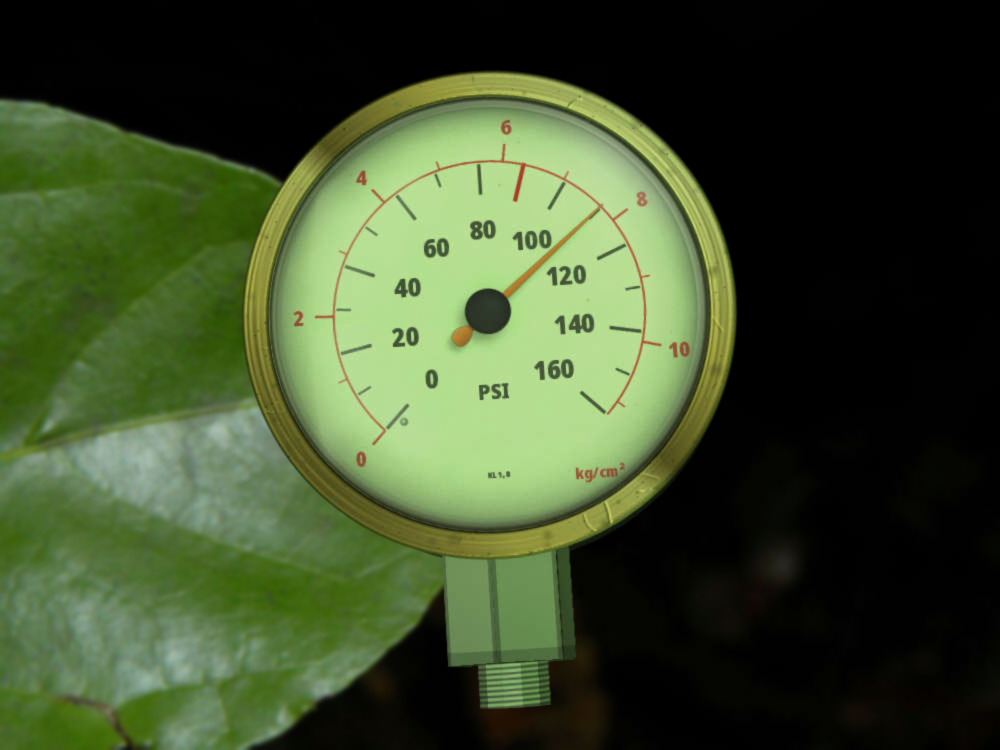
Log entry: 110psi
